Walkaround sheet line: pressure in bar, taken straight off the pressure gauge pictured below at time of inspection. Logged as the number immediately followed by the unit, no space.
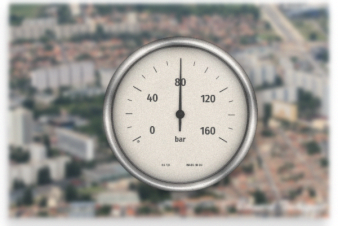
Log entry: 80bar
